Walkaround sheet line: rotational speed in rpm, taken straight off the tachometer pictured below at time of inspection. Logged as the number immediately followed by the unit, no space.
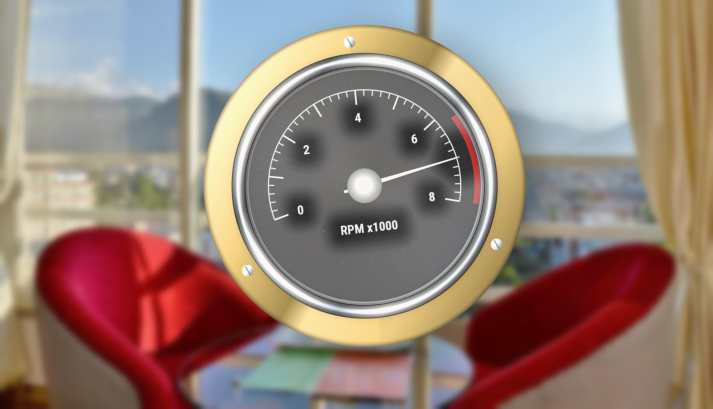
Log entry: 7000rpm
